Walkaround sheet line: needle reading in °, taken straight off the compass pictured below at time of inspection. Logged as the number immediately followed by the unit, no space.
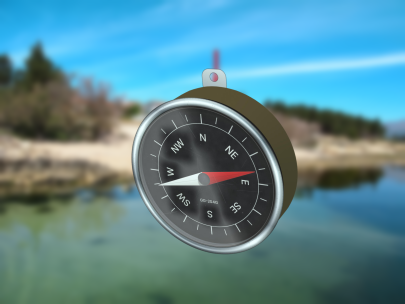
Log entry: 75°
